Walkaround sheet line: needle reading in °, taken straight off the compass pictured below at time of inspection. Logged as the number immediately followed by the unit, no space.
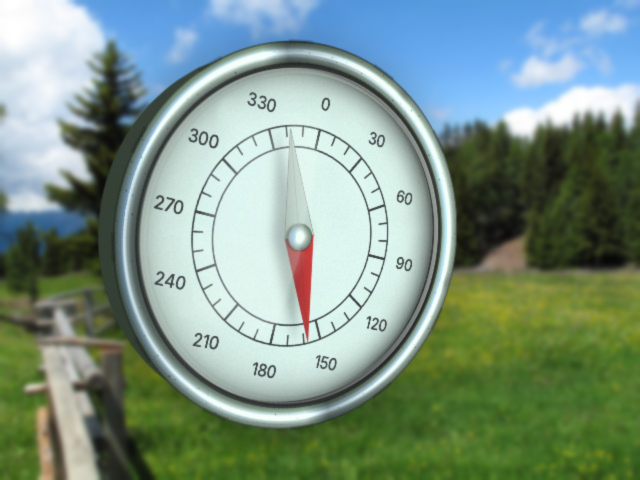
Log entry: 160°
